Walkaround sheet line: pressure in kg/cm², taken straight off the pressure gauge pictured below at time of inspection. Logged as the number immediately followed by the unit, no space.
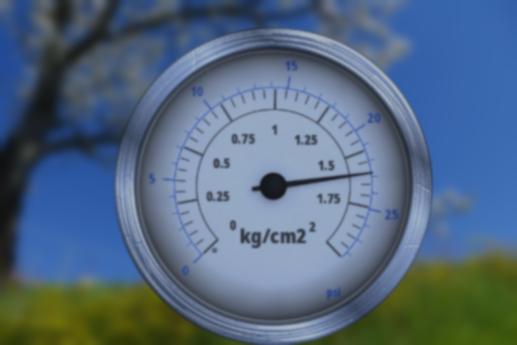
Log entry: 1.6kg/cm²
